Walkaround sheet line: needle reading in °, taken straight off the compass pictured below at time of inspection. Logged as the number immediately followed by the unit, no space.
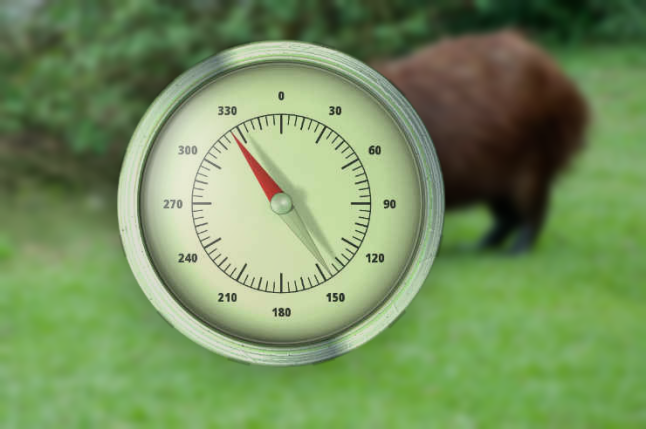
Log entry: 325°
